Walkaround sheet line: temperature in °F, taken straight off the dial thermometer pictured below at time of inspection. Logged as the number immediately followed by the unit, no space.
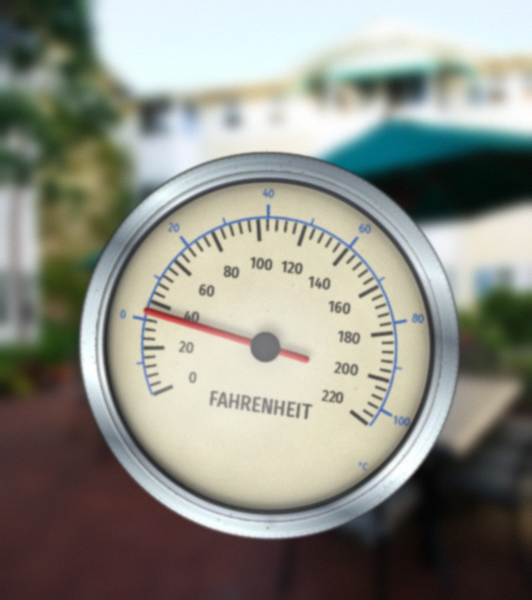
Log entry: 36°F
